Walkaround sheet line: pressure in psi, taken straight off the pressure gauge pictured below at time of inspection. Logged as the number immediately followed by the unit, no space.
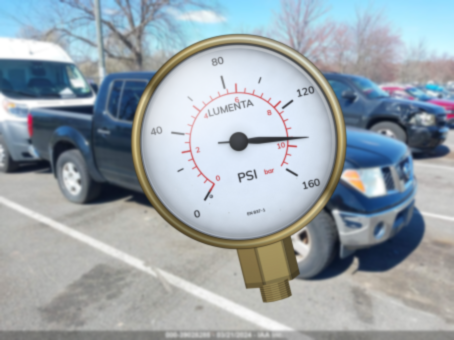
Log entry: 140psi
